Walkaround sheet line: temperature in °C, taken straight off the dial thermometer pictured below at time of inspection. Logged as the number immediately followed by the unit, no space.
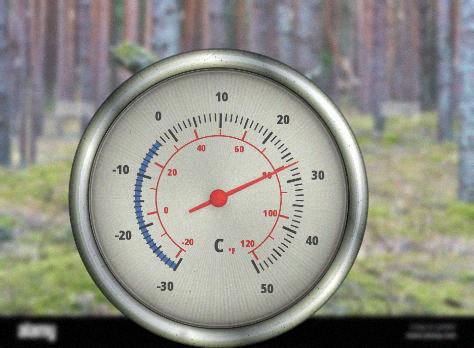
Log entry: 27°C
